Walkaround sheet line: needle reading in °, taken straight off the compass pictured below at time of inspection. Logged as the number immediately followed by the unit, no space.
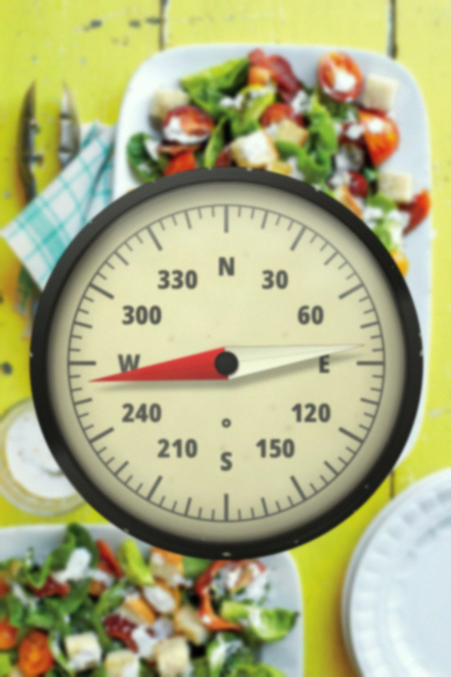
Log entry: 262.5°
